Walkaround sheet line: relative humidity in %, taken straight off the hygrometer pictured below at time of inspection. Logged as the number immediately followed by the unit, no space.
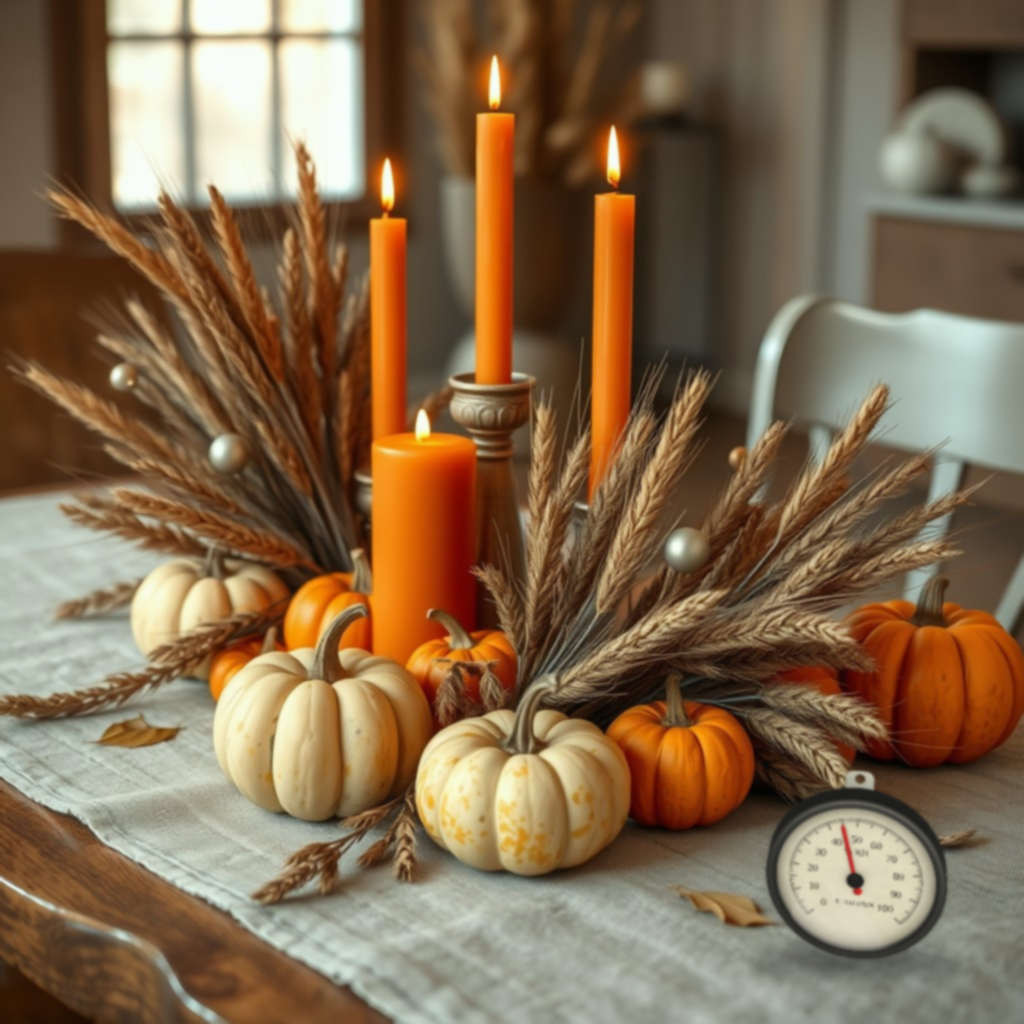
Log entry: 45%
